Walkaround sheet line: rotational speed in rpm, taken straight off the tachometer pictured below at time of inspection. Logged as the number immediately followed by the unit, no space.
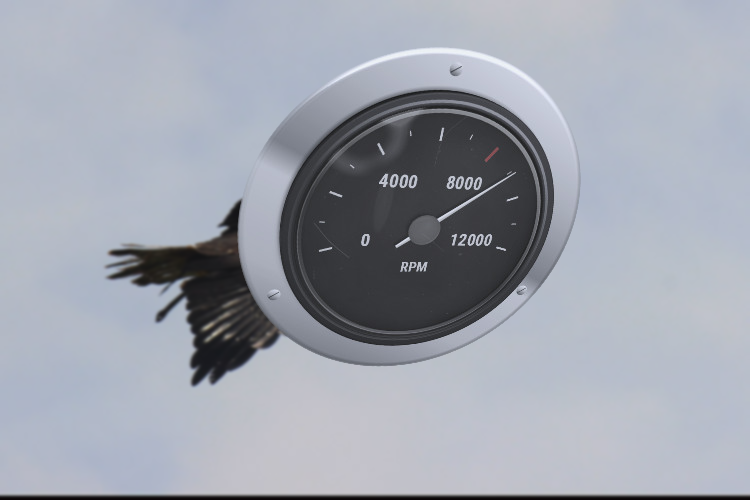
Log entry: 9000rpm
